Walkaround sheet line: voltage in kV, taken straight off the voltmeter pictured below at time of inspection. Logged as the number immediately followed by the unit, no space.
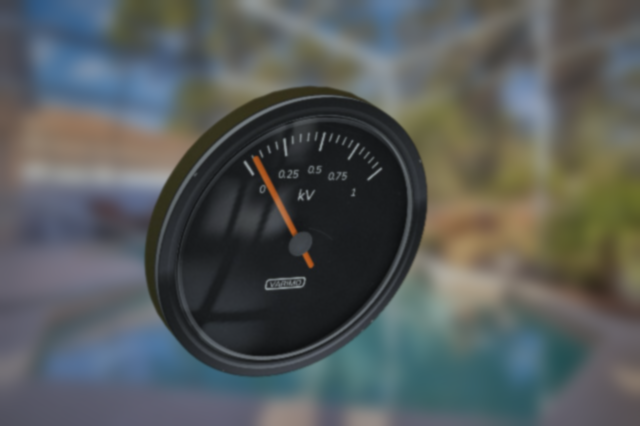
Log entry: 0.05kV
